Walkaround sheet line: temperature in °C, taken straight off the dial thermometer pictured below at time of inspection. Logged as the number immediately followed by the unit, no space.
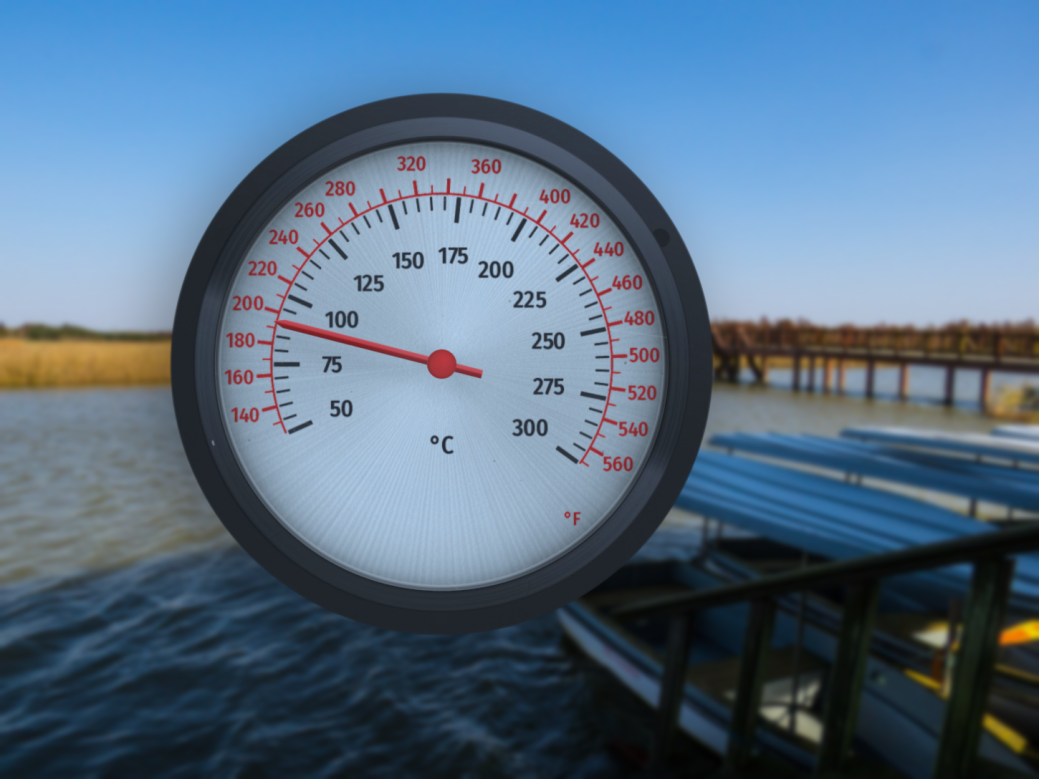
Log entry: 90°C
